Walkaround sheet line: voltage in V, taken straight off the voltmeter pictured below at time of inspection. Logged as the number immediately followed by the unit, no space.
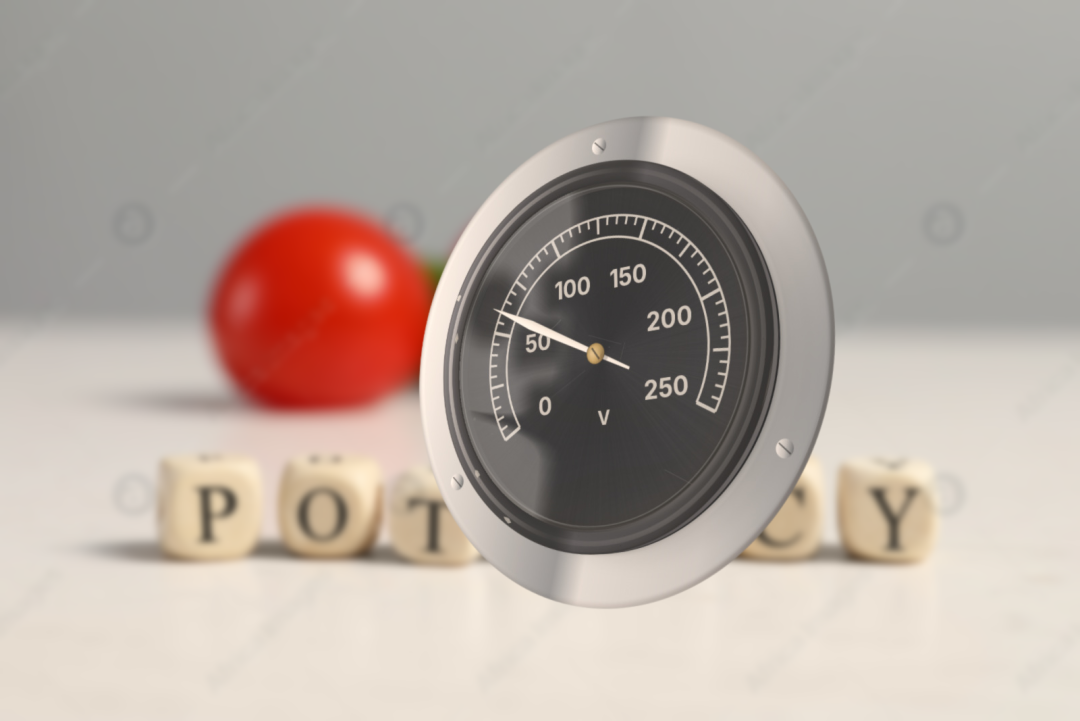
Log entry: 60V
